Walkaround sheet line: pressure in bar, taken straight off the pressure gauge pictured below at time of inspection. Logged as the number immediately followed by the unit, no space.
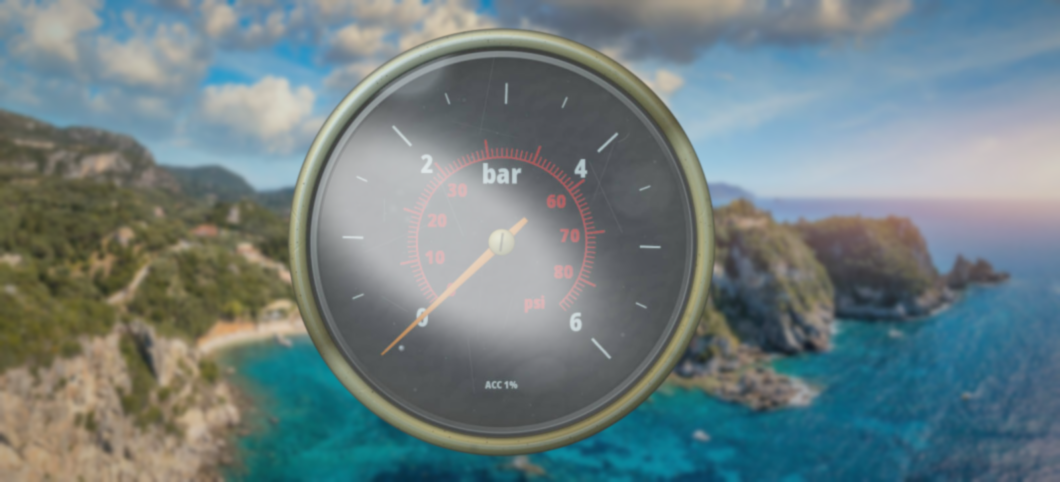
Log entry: 0bar
